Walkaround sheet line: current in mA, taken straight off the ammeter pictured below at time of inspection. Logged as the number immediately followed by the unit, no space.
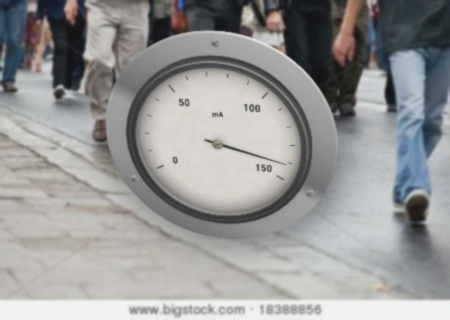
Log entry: 140mA
